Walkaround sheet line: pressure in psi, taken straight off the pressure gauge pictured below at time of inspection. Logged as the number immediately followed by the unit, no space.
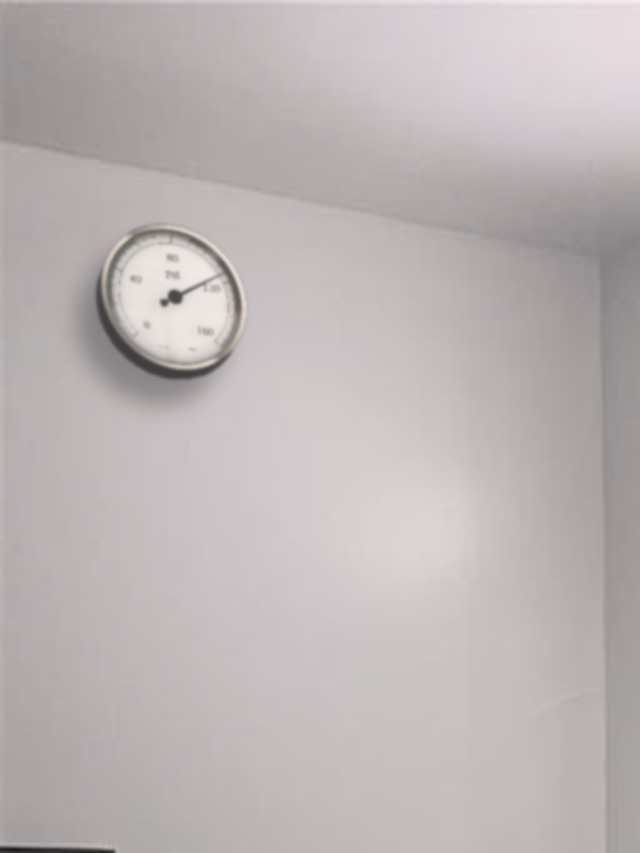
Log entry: 115psi
